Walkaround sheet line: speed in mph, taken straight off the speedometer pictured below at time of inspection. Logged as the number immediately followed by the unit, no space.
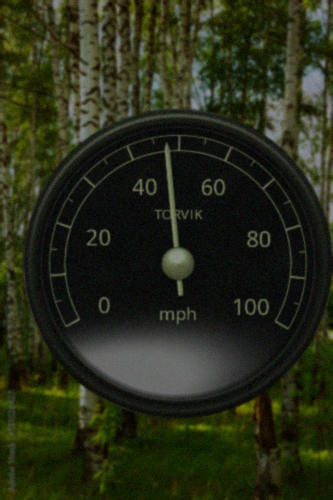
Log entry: 47.5mph
